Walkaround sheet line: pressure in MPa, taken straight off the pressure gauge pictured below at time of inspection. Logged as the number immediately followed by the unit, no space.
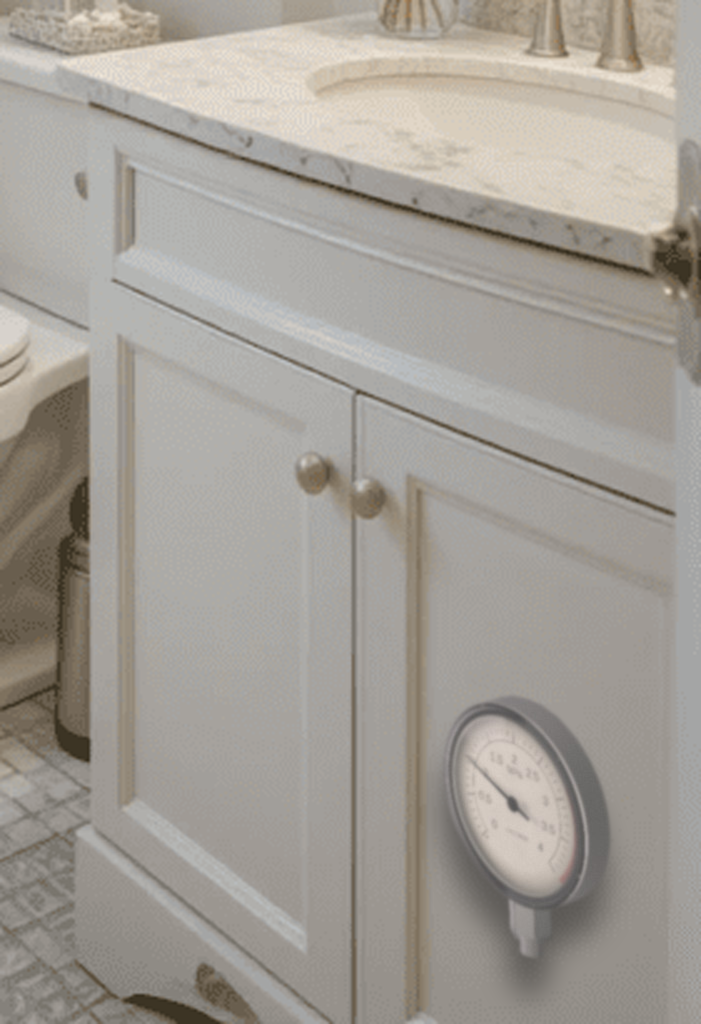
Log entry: 1MPa
